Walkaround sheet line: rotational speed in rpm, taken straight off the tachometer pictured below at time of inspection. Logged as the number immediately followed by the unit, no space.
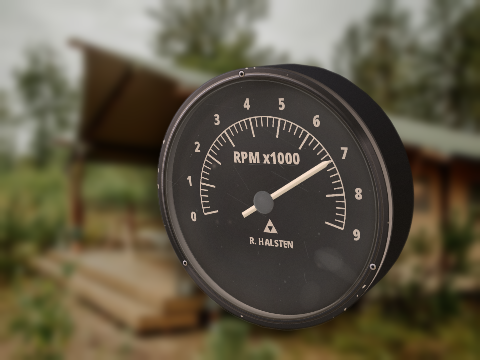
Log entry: 7000rpm
